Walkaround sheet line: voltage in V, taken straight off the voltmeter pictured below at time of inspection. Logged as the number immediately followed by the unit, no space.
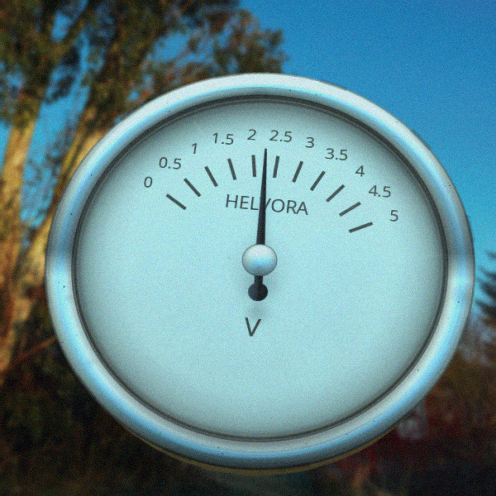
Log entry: 2.25V
